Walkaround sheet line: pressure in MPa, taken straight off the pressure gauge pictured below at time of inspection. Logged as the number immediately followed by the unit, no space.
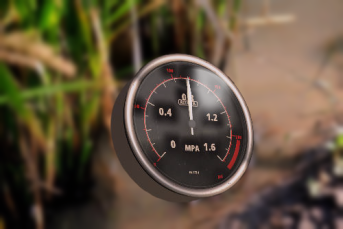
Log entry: 0.8MPa
